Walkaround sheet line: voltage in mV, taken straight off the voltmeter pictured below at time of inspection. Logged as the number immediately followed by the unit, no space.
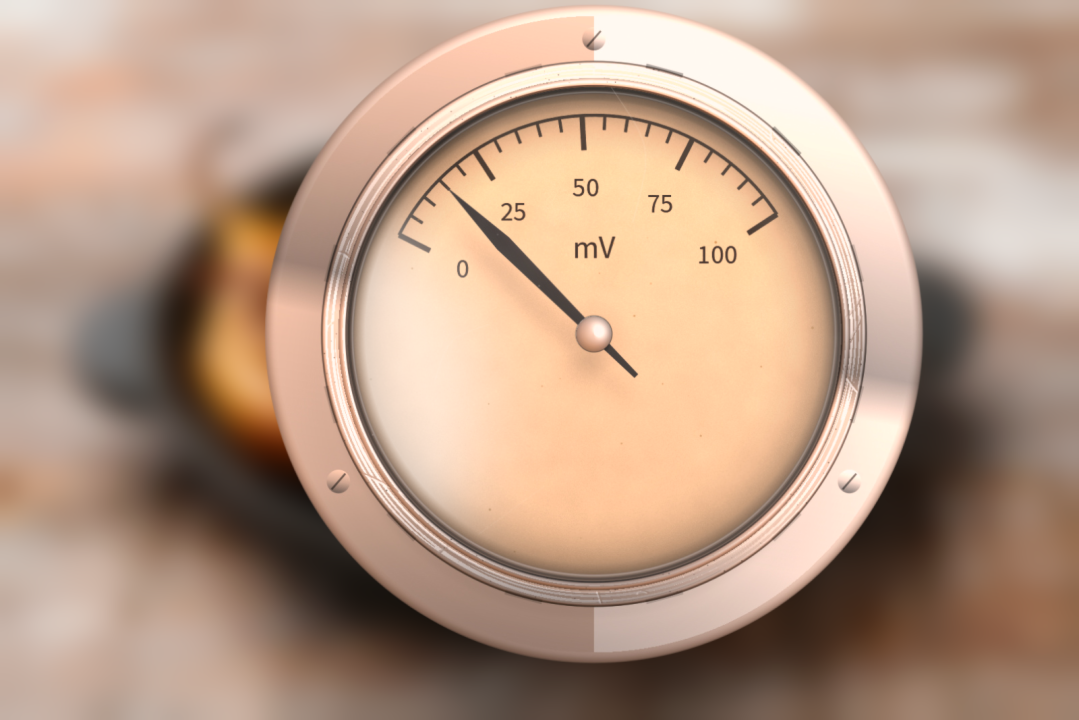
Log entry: 15mV
